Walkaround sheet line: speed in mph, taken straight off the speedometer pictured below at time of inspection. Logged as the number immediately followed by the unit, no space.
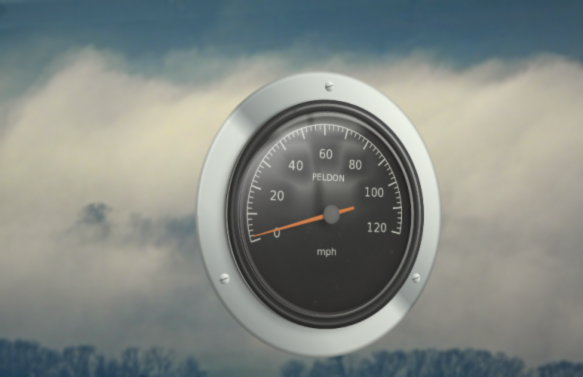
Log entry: 2mph
